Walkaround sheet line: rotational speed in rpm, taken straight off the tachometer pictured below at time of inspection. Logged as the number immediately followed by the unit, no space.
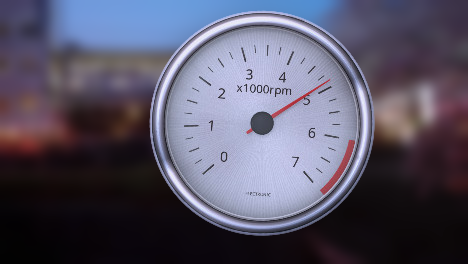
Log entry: 4875rpm
